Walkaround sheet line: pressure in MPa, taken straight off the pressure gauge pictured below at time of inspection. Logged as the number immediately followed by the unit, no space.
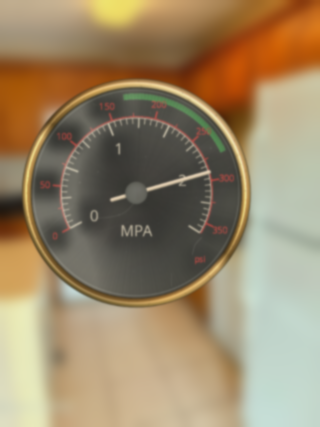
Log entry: 2MPa
